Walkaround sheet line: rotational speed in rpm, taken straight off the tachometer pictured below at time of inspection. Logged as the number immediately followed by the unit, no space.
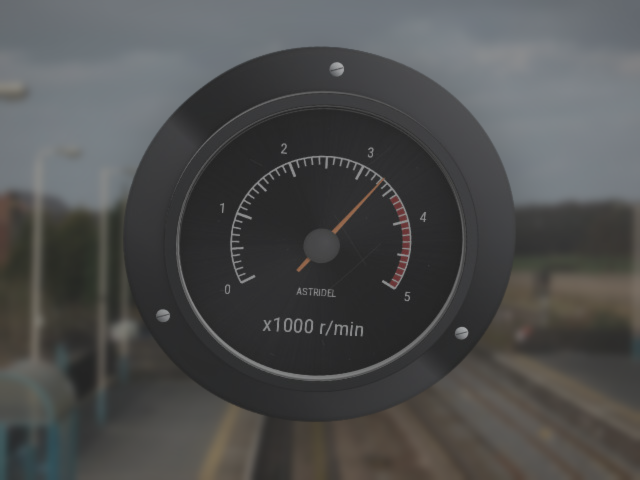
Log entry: 3300rpm
